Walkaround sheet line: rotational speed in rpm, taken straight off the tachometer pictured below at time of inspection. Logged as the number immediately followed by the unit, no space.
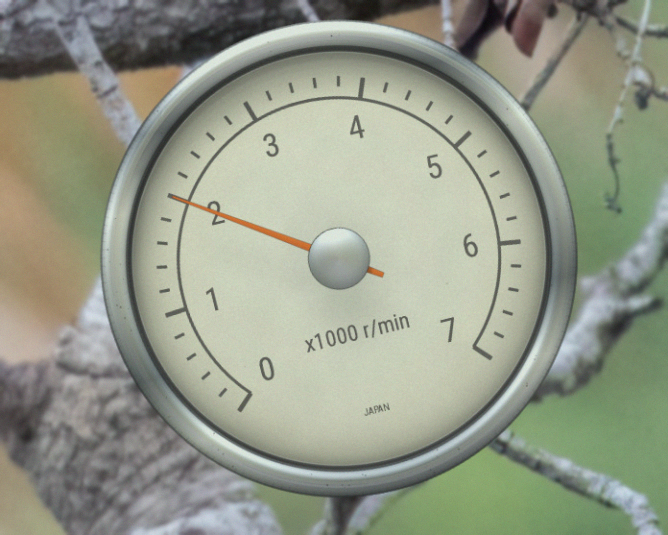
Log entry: 2000rpm
